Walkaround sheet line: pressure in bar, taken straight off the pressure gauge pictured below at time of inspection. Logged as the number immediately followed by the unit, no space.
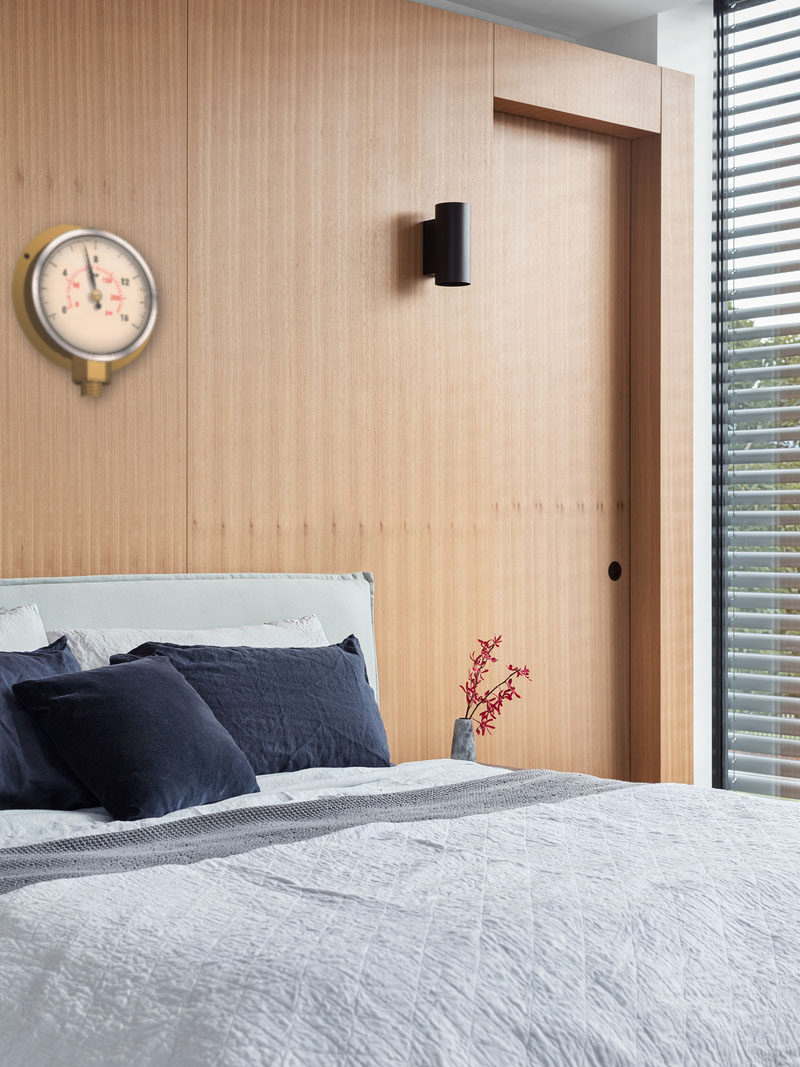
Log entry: 7bar
